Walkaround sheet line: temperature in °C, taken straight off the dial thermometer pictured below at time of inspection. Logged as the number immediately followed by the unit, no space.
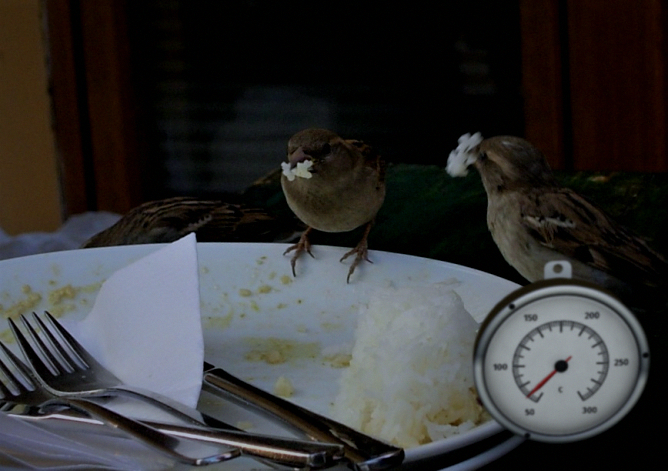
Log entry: 62.5°C
